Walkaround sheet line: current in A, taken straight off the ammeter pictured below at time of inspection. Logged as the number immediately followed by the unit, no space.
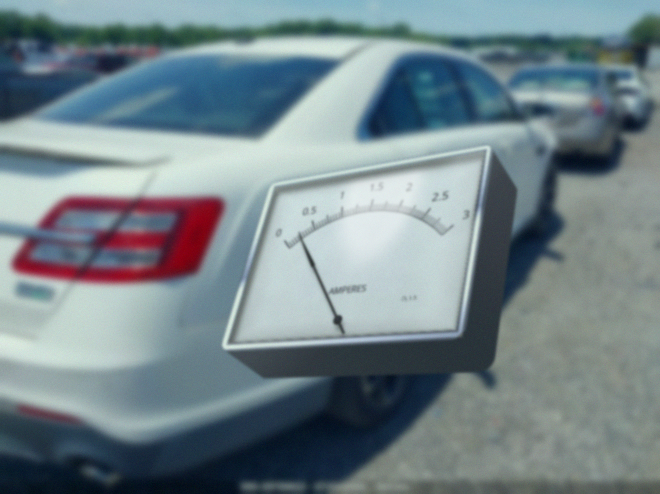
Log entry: 0.25A
